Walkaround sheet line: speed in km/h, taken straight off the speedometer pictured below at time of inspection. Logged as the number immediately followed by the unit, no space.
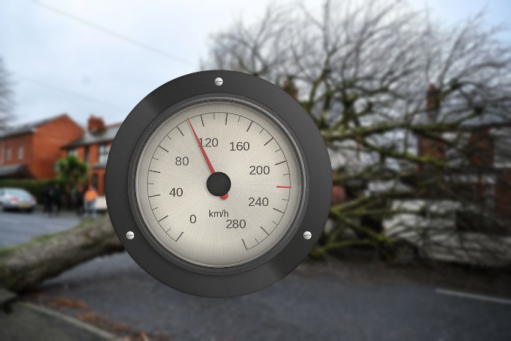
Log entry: 110km/h
